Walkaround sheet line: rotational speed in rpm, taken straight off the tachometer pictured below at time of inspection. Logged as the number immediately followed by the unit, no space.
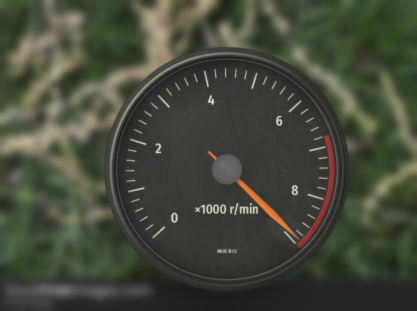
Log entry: 8900rpm
